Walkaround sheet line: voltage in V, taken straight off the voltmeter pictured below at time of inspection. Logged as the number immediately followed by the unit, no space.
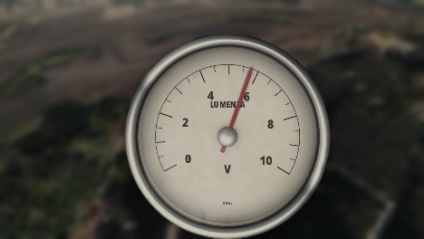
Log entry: 5.75V
